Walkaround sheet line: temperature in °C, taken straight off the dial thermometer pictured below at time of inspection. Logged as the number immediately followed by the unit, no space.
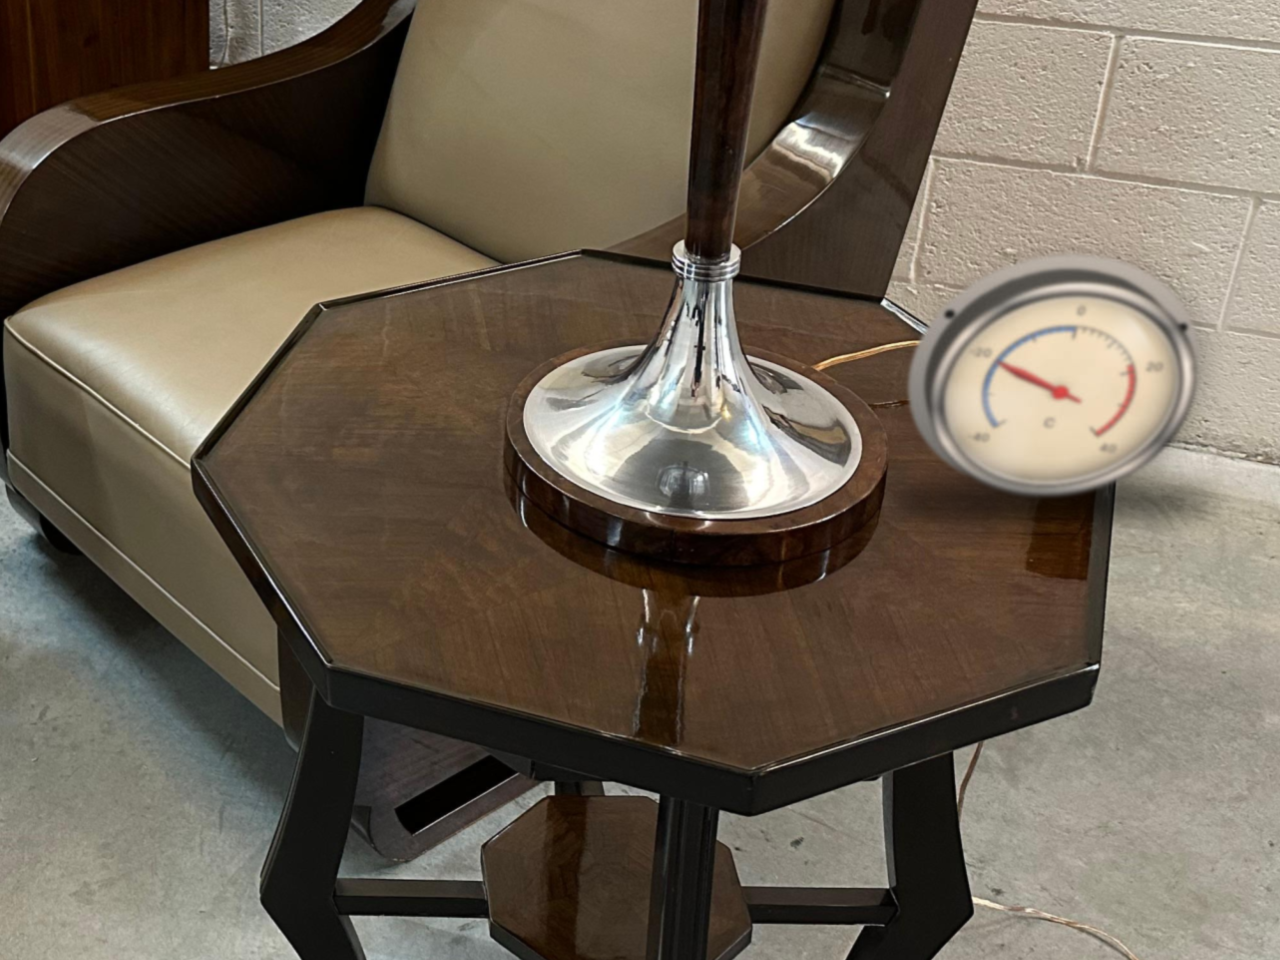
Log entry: -20°C
